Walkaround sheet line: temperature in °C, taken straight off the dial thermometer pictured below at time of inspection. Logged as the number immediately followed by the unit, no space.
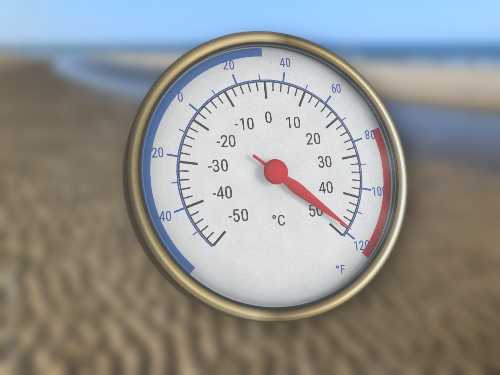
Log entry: 48°C
